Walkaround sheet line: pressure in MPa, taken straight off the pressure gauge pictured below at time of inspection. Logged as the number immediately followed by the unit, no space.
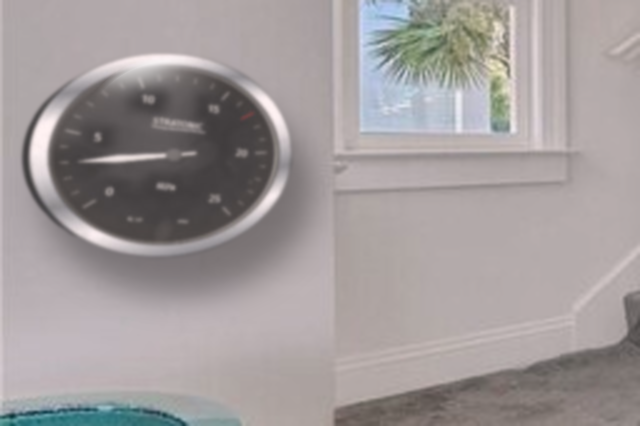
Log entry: 3MPa
